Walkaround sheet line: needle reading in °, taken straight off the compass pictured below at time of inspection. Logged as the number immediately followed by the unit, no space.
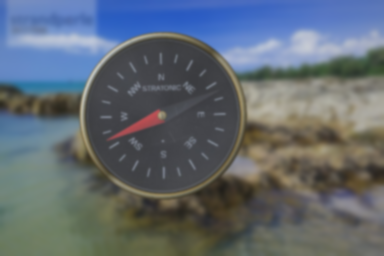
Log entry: 247.5°
